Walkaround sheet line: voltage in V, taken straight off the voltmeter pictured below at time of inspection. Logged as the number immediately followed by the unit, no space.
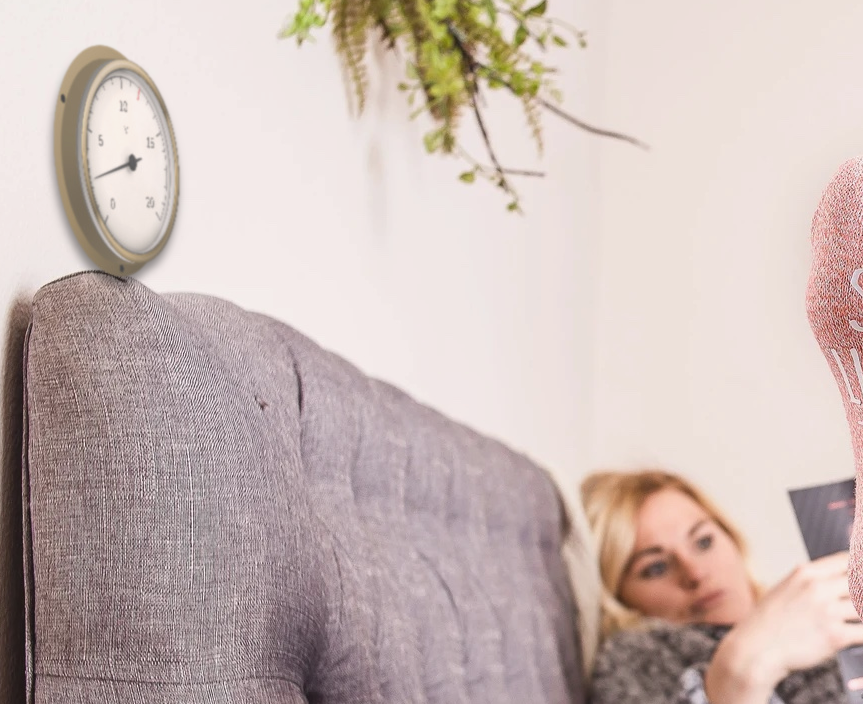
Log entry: 2.5V
